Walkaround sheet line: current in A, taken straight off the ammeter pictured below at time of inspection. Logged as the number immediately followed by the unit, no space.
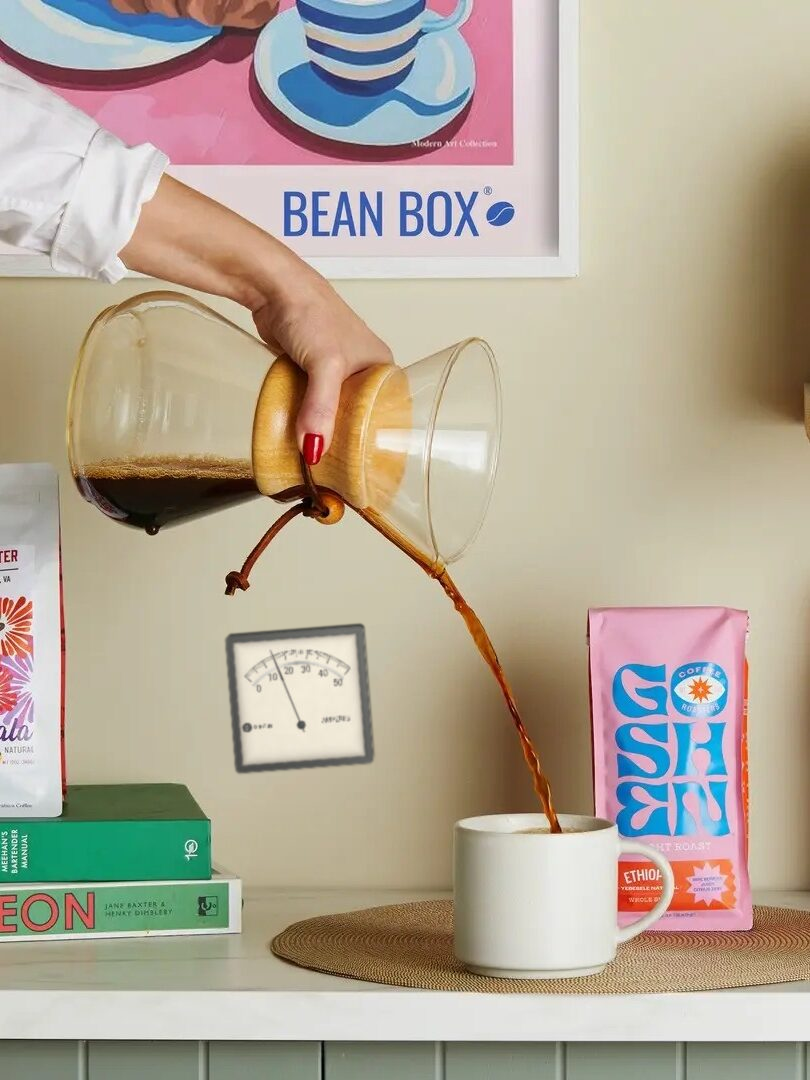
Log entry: 15A
